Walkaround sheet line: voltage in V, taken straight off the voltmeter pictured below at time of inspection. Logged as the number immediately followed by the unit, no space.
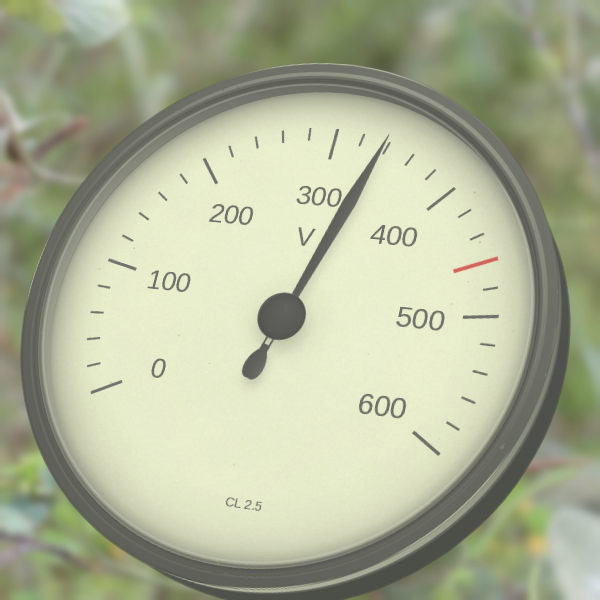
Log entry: 340V
